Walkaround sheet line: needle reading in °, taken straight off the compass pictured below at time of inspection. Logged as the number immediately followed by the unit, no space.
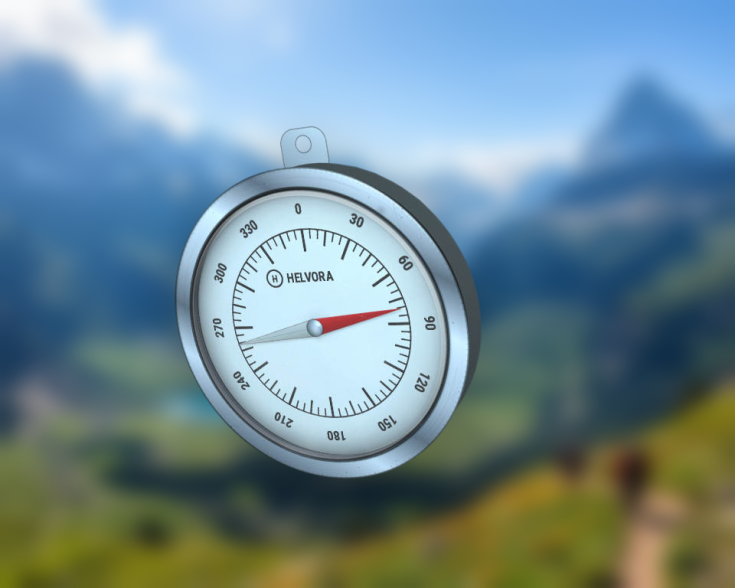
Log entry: 80°
